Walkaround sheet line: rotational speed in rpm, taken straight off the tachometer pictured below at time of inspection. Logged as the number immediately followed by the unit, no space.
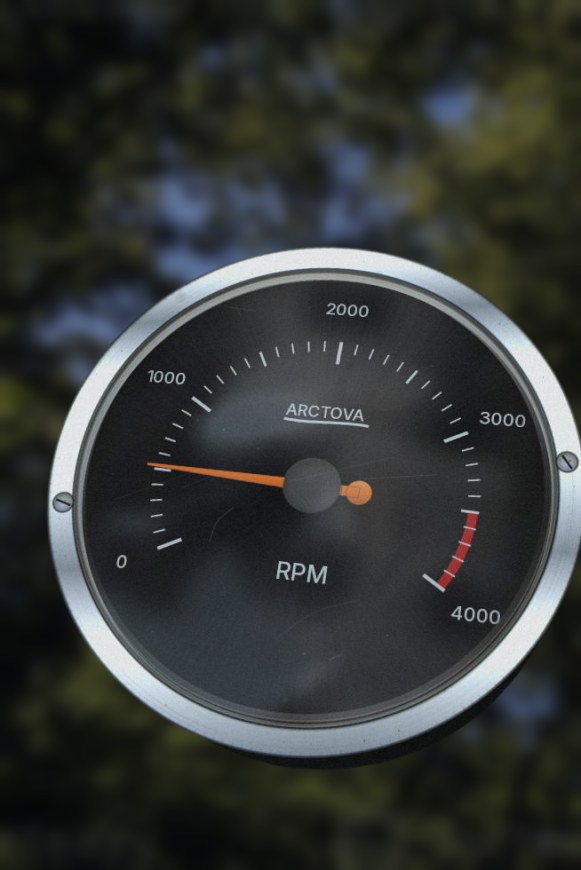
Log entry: 500rpm
